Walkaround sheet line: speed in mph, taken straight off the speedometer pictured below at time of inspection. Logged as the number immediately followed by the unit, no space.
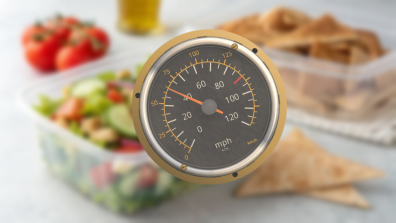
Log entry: 40mph
